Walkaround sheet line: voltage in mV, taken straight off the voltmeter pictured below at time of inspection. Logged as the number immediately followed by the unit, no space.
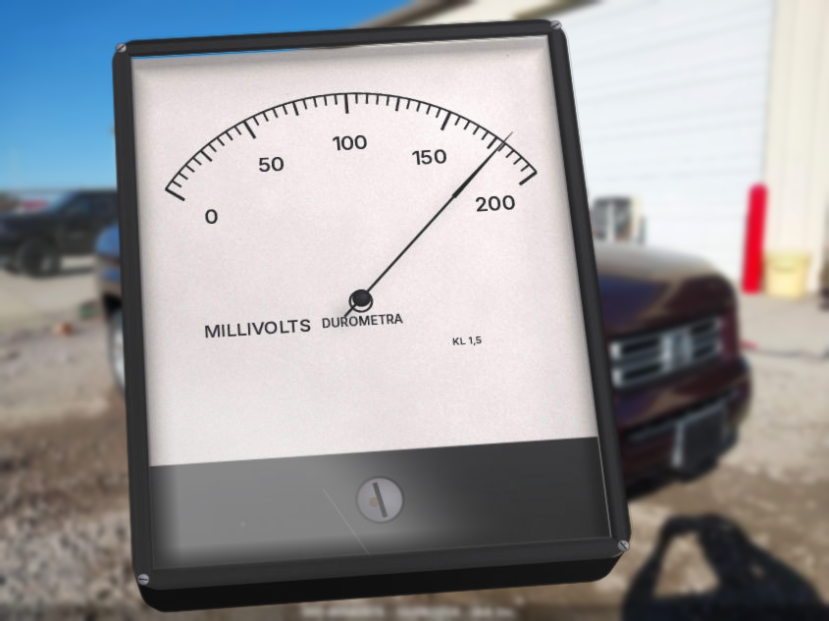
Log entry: 180mV
